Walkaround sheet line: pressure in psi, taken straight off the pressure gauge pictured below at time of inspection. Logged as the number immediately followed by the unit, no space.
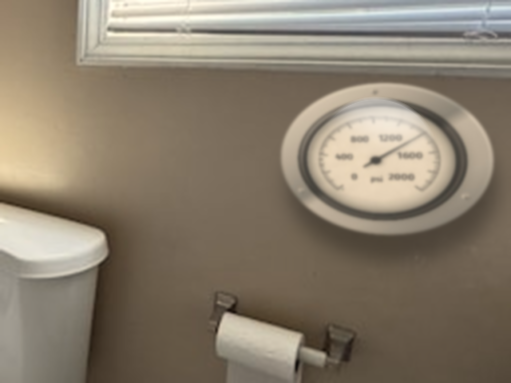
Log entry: 1400psi
